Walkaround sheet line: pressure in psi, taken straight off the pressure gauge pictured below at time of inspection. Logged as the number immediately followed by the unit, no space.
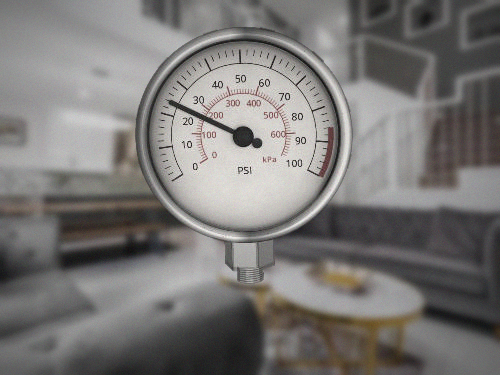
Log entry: 24psi
